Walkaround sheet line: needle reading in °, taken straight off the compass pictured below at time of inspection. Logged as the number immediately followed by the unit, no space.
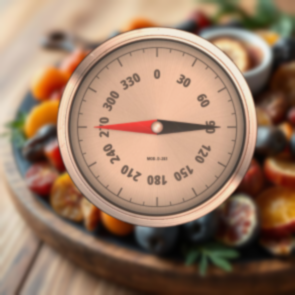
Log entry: 270°
